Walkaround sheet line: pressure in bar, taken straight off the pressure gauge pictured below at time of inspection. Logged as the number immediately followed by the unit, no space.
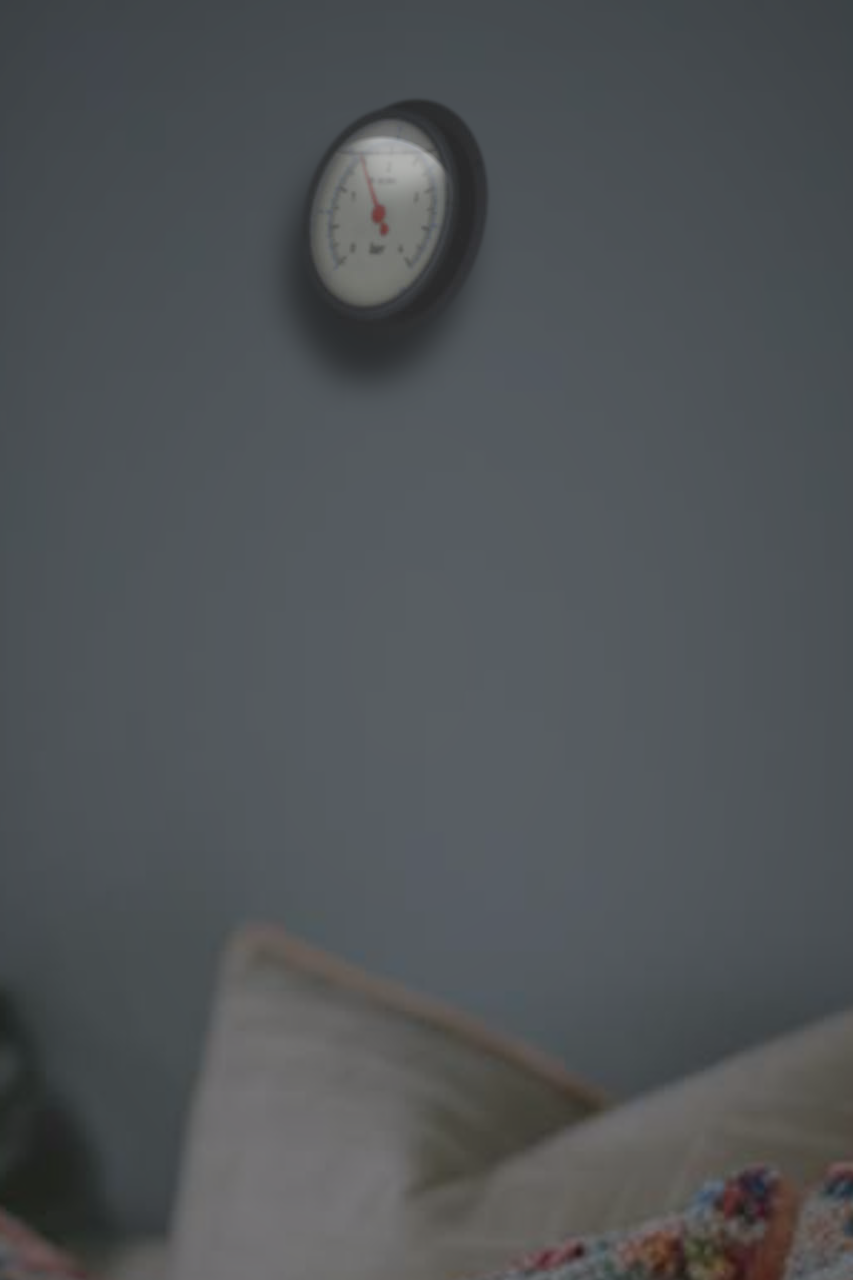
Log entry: 1.5bar
